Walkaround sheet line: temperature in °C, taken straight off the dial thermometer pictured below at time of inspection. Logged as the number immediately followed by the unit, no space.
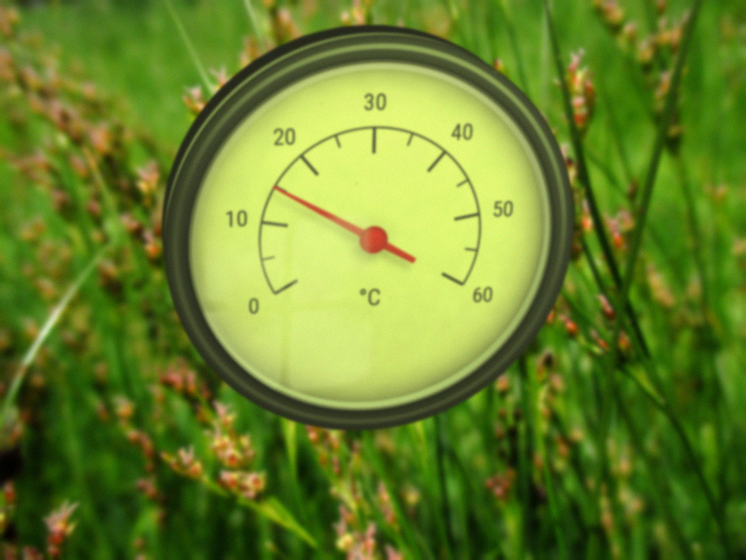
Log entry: 15°C
